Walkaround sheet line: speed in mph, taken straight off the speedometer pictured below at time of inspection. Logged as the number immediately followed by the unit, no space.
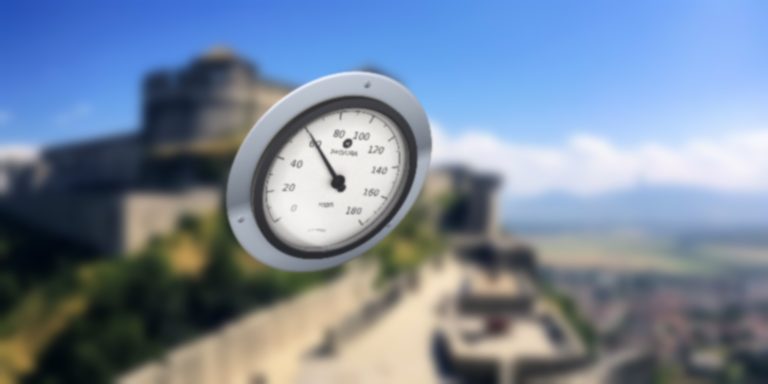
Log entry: 60mph
